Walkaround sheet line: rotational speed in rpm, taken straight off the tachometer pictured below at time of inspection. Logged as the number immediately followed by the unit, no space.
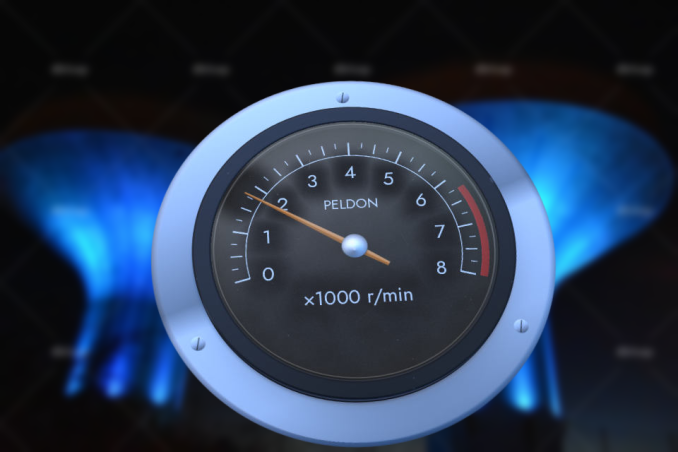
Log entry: 1750rpm
